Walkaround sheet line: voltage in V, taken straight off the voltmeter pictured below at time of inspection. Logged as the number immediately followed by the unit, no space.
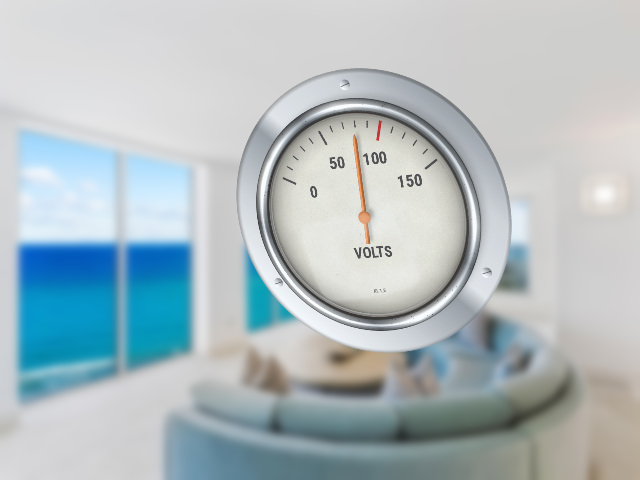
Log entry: 80V
